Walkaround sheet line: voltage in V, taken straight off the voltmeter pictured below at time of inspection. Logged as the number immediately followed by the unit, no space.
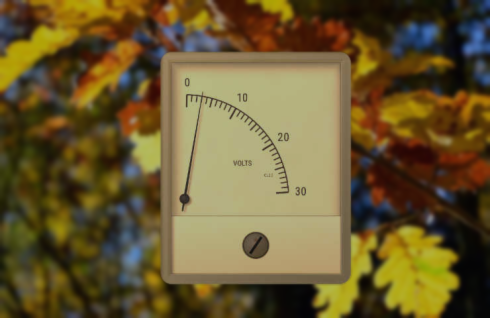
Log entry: 3V
